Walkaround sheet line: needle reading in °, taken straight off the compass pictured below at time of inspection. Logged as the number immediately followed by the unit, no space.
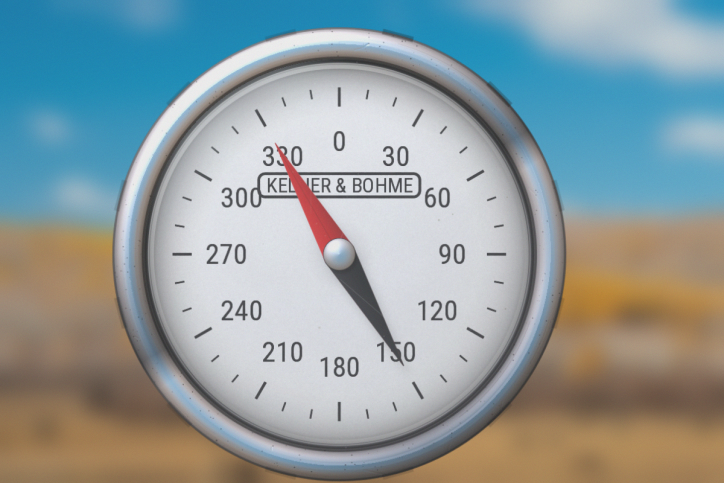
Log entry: 330°
